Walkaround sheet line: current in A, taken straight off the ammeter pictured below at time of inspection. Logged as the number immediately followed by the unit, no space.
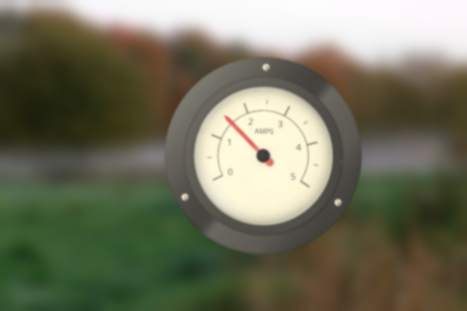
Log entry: 1.5A
